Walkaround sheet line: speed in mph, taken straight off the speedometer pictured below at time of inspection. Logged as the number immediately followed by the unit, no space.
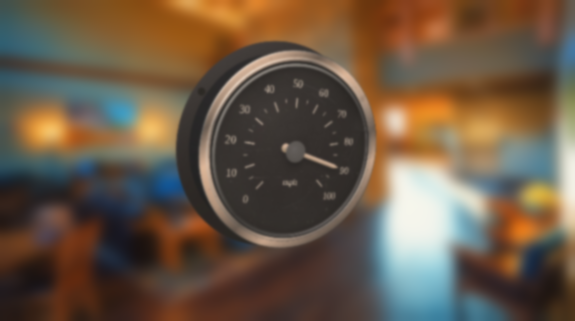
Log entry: 90mph
